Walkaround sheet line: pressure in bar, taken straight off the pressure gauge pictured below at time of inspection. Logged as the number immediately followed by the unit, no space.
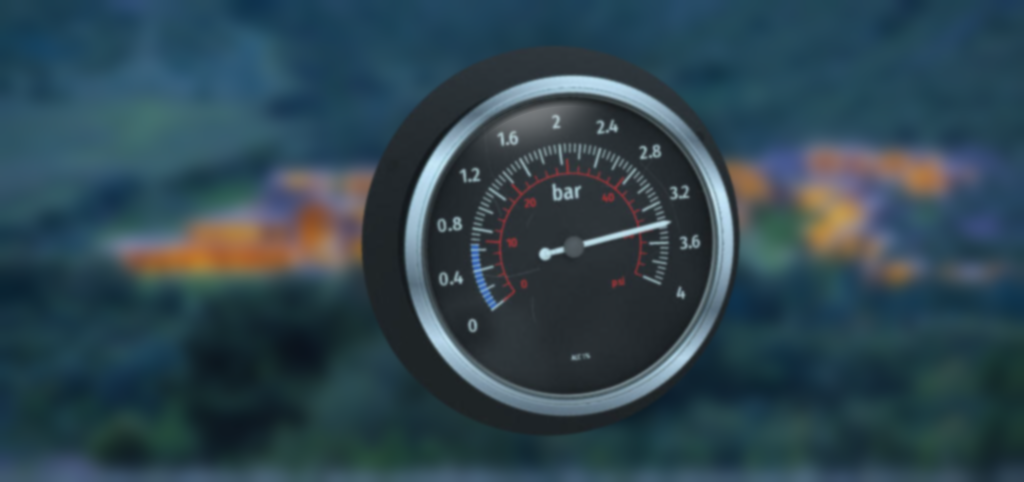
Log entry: 3.4bar
